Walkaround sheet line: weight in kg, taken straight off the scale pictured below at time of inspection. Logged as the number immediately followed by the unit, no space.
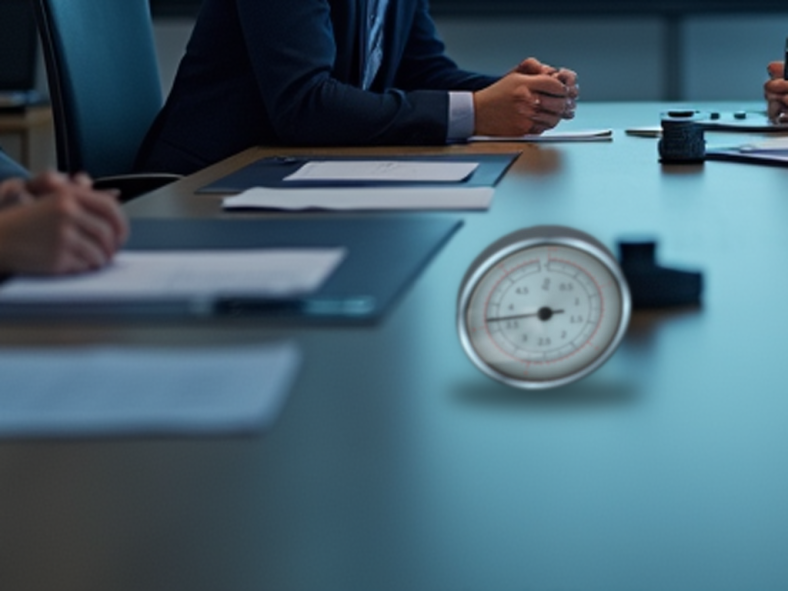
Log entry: 3.75kg
